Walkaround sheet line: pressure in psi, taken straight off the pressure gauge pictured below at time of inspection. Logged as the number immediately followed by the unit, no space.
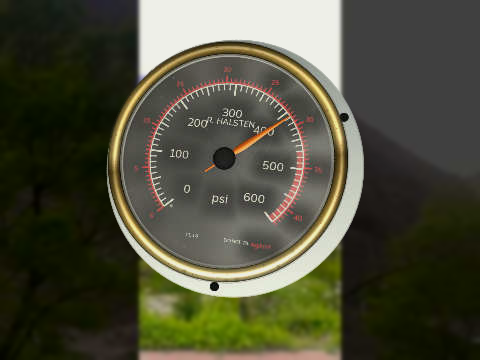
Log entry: 410psi
